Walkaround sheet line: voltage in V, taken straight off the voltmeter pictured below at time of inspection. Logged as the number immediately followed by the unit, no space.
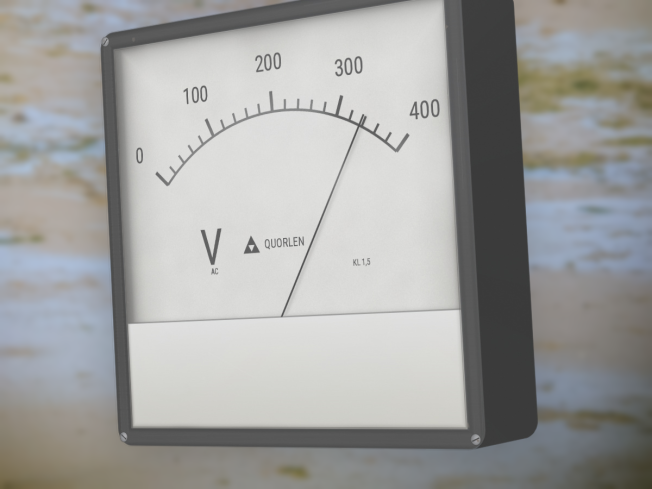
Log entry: 340V
